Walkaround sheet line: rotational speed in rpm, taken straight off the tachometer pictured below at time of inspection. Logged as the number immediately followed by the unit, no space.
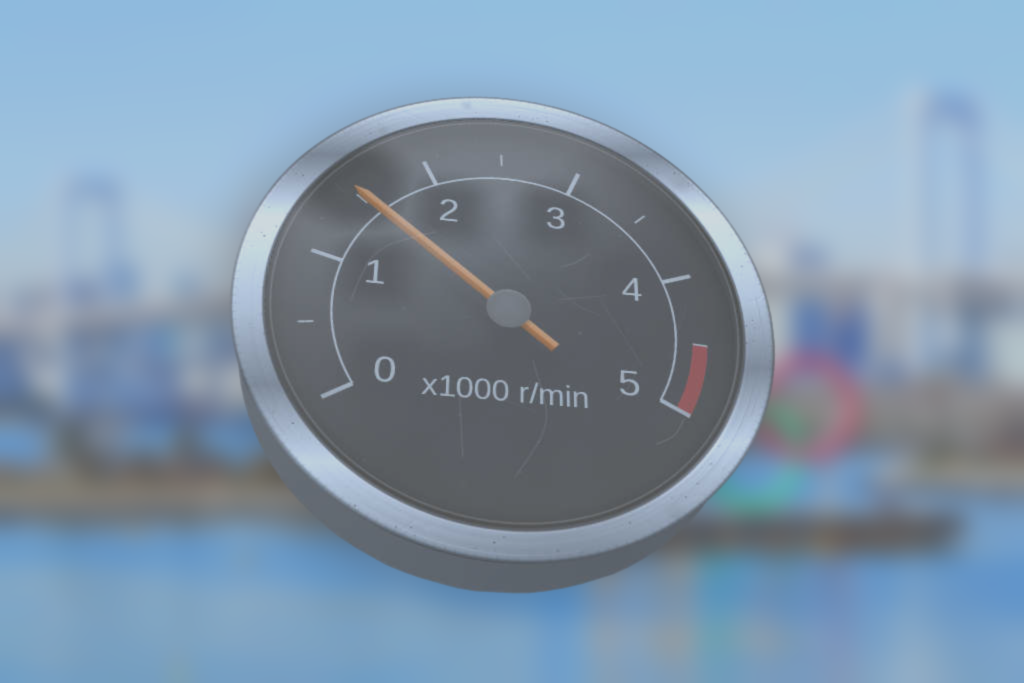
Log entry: 1500rpm
